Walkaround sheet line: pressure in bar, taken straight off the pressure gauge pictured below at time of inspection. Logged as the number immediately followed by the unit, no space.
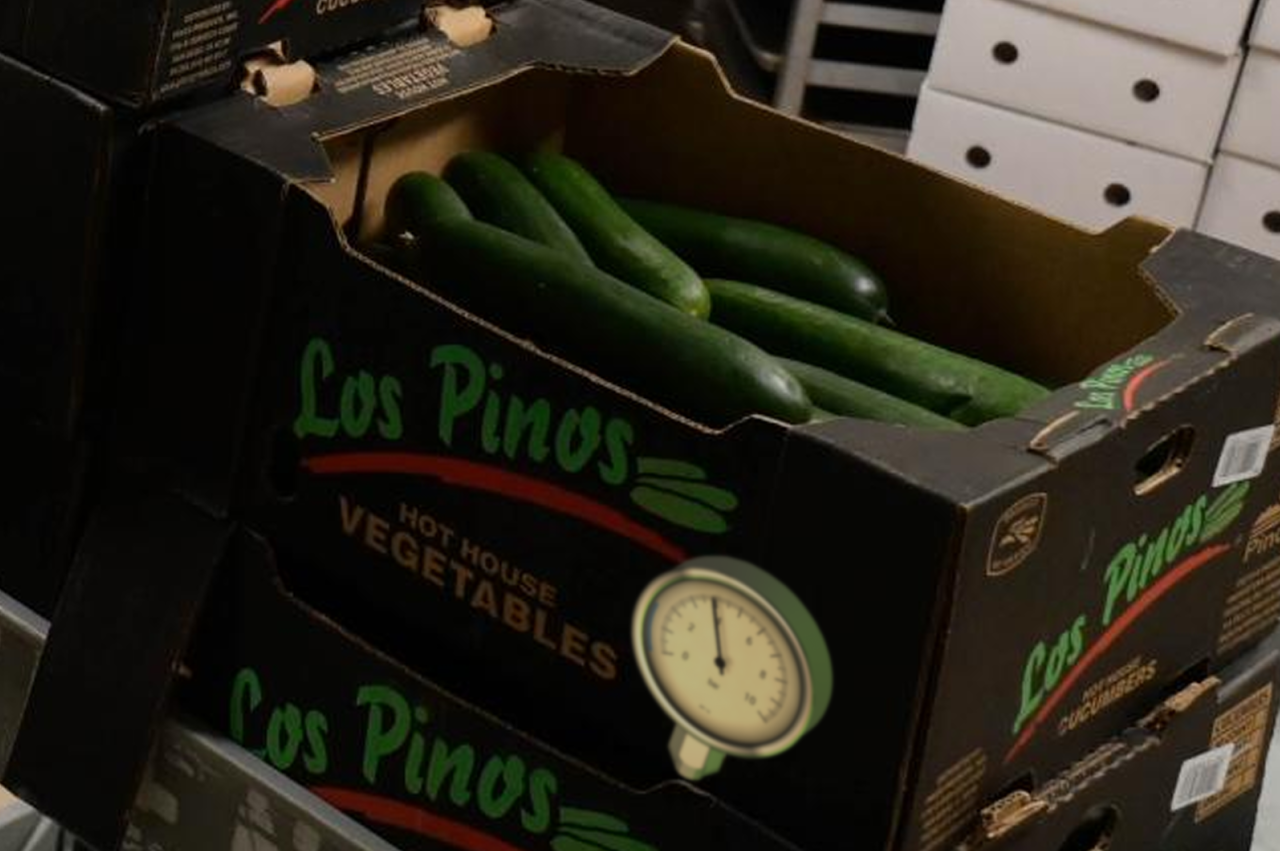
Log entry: 4bar
